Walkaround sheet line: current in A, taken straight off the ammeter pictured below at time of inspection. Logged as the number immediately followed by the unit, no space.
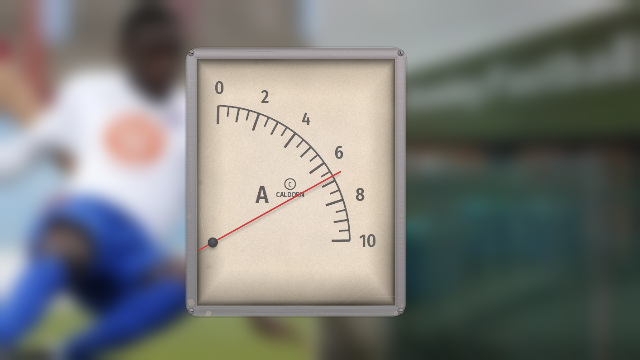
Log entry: 6.75A
